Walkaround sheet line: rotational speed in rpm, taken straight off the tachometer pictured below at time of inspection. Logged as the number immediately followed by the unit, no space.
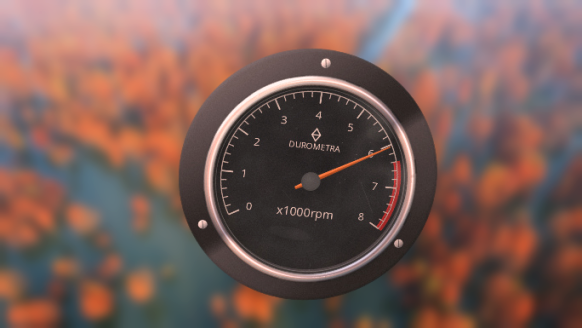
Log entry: 6000rpm
